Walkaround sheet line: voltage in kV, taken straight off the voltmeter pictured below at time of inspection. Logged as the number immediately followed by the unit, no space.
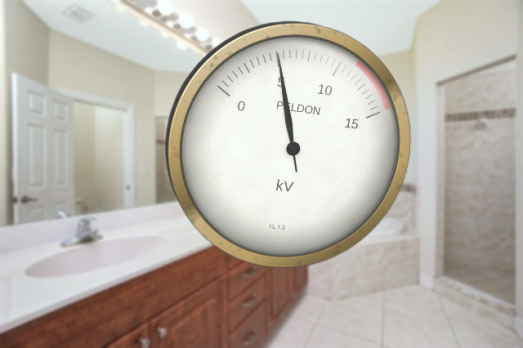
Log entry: 5kV
